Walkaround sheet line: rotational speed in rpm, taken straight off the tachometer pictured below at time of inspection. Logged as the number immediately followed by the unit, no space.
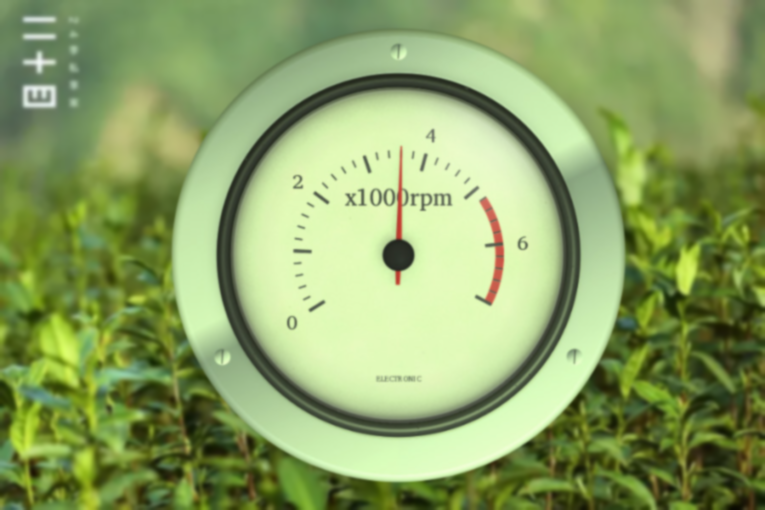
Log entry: 3600rpm
